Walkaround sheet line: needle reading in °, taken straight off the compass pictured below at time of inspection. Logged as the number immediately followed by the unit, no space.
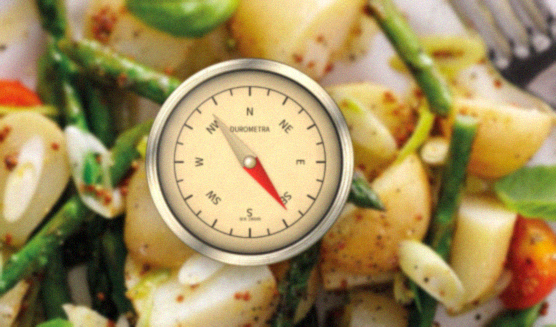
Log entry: 142.5°
